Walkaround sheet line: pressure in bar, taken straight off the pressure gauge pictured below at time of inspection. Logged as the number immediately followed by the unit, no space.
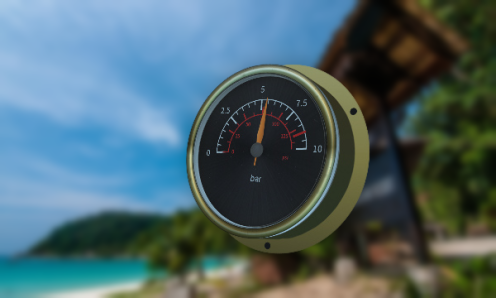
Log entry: 5.5bar
